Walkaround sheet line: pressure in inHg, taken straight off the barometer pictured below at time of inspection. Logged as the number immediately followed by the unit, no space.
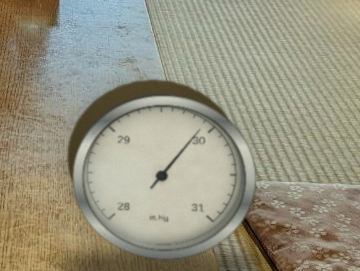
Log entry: 29.9inHg
